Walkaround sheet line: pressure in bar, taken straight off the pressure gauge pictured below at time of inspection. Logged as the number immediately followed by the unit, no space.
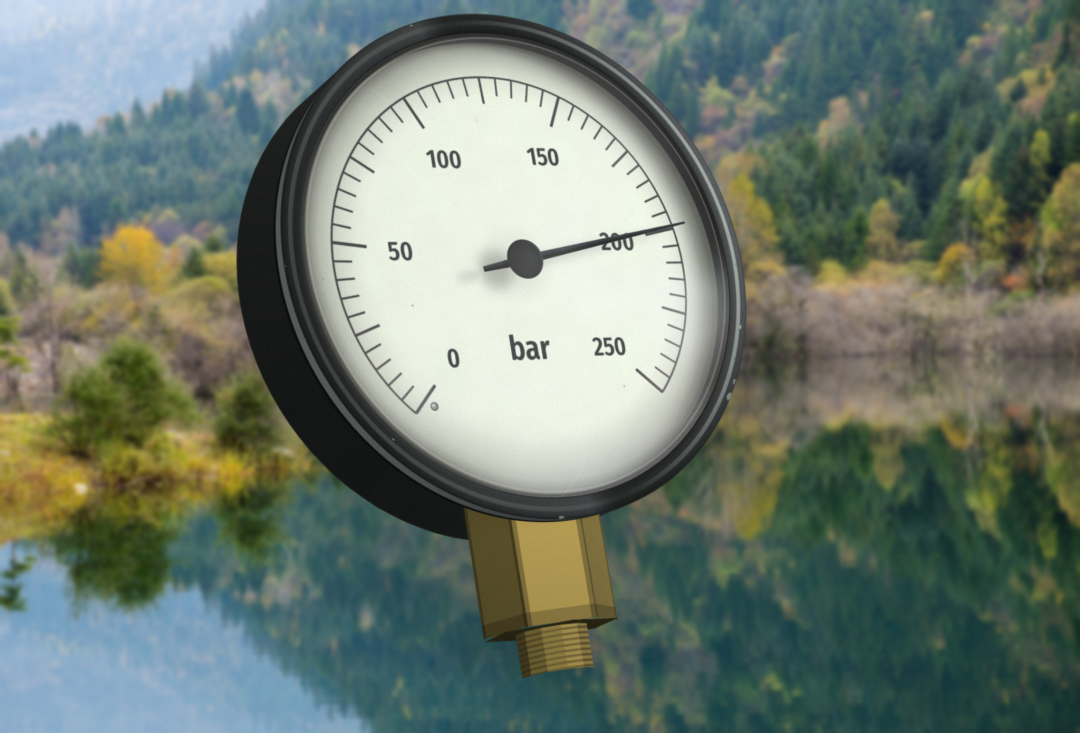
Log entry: 200bar
